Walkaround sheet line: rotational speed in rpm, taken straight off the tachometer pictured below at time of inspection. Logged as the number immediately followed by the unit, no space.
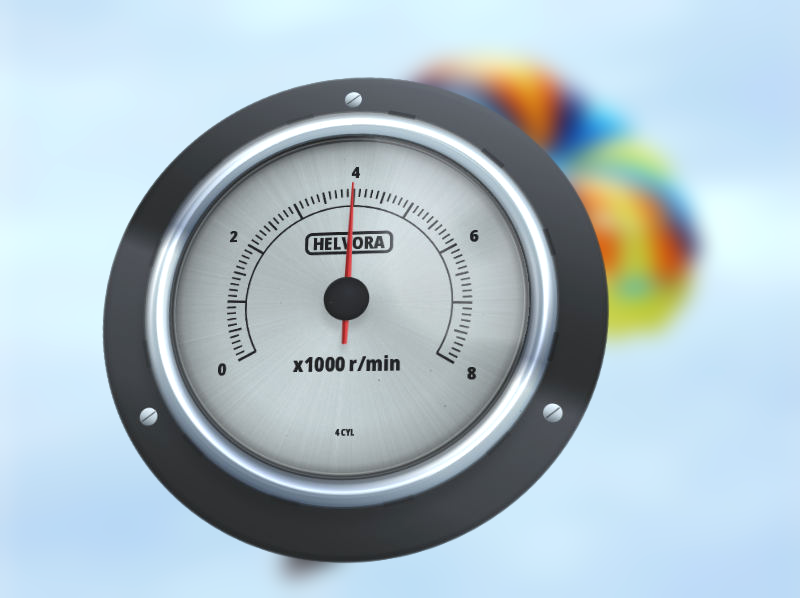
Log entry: 4000rpm
